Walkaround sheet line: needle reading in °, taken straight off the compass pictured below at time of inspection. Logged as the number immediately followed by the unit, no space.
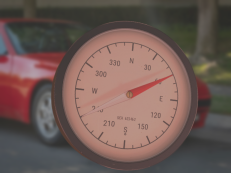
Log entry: 60°
